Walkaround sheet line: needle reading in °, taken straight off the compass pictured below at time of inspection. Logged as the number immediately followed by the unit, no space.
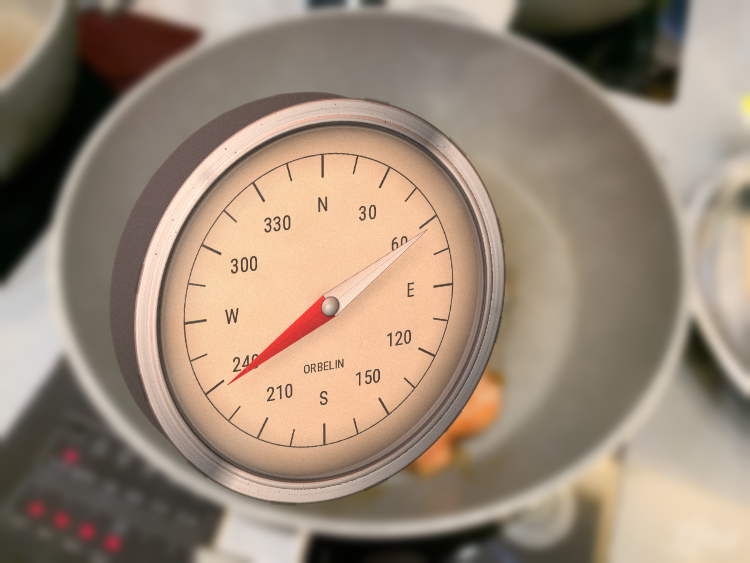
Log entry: 240°
